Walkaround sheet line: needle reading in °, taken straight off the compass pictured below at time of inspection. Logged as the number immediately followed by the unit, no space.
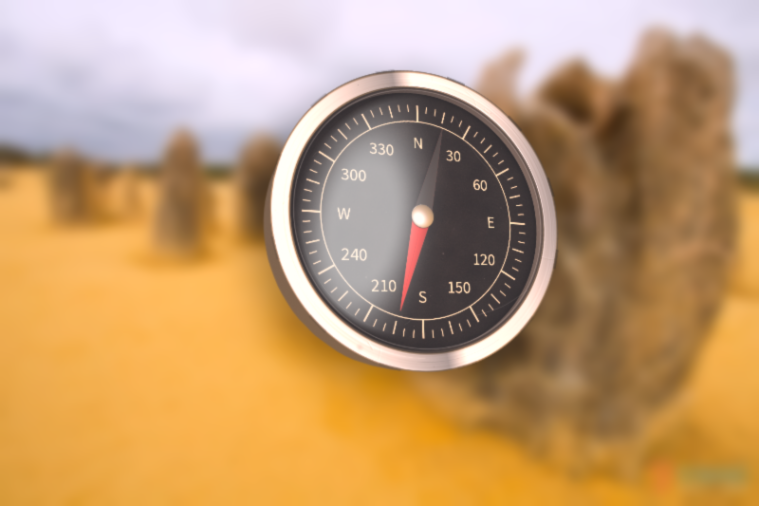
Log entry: 195°
